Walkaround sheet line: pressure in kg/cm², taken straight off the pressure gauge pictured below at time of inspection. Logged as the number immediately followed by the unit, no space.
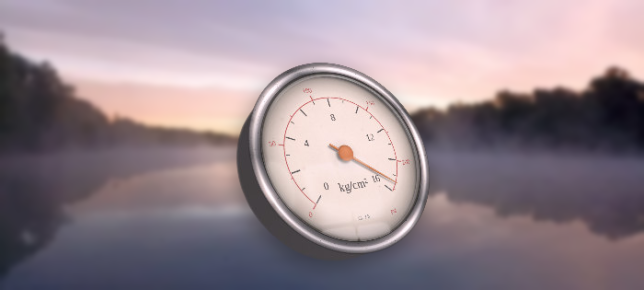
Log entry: 15.5kg/cm²
